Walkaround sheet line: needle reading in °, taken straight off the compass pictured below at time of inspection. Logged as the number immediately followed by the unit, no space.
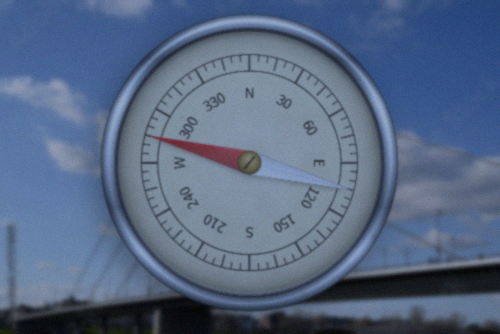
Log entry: 285°
